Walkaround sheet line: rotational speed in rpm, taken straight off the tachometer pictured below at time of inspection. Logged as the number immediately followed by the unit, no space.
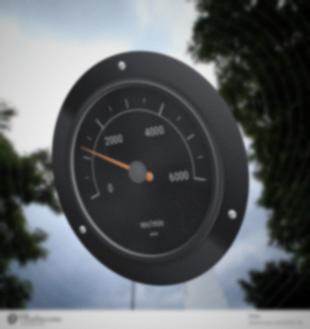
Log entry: 1250rpm
